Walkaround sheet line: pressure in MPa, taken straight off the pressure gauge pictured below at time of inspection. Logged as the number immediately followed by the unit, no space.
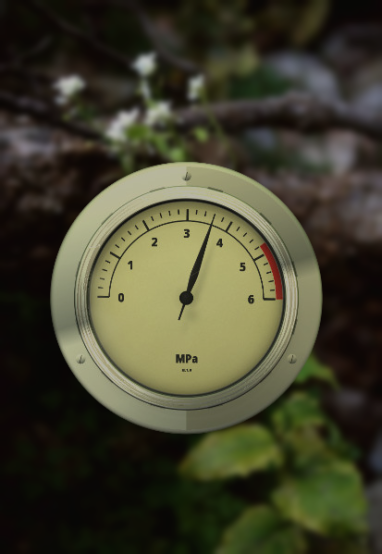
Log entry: 3.6MPa
